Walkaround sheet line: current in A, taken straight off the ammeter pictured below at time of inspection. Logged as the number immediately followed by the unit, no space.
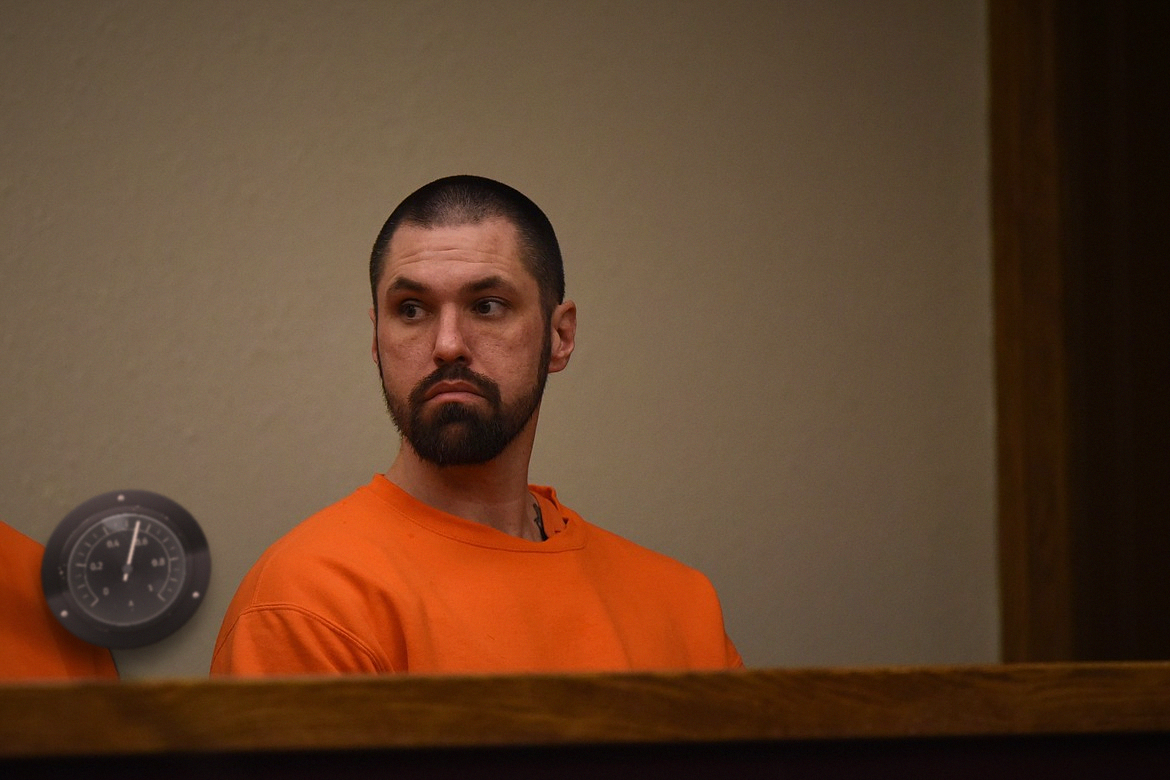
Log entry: 0.55A
